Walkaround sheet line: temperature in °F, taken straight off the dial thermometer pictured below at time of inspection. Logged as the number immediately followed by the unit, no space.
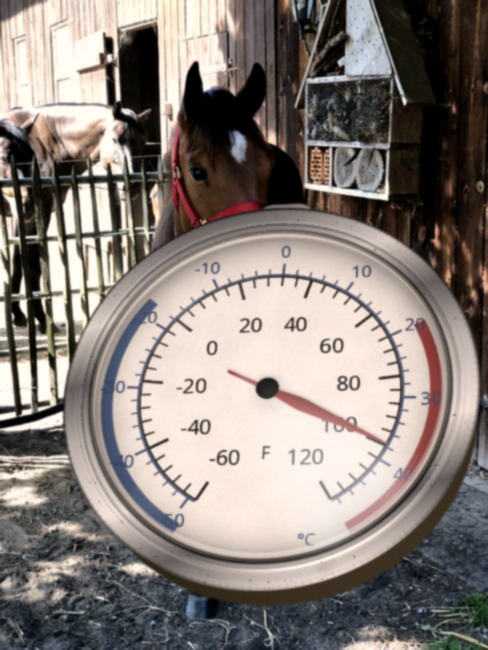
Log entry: 100°F
